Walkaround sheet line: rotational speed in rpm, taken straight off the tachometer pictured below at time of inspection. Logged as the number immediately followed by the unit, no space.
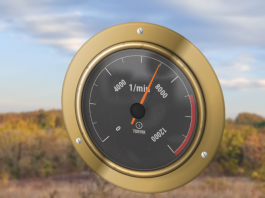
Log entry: 7000rpm
